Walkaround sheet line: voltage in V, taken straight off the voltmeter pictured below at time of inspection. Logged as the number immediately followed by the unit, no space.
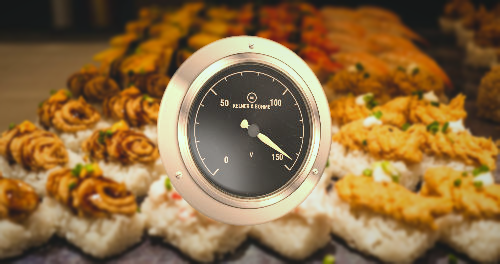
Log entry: 145V
